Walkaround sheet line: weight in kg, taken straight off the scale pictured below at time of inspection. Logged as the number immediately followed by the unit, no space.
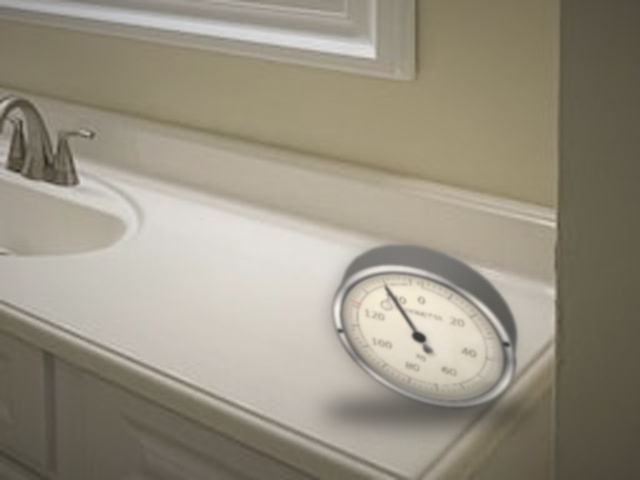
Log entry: 140kg
